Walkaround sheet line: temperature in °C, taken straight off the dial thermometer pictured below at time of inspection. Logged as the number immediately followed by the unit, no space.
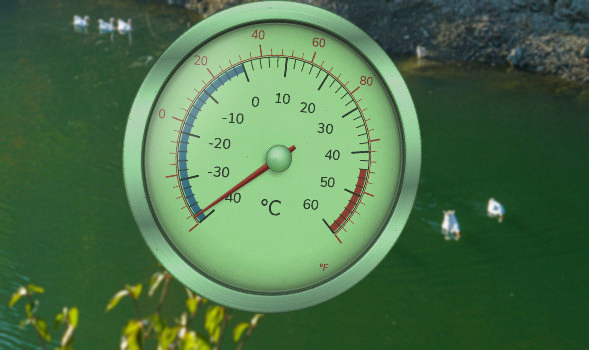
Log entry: -38°C
